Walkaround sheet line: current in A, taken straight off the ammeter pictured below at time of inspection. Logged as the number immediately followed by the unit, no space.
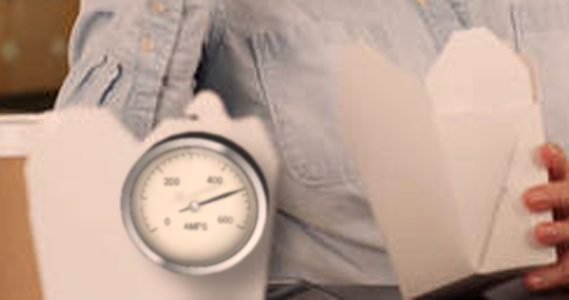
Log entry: 480A
